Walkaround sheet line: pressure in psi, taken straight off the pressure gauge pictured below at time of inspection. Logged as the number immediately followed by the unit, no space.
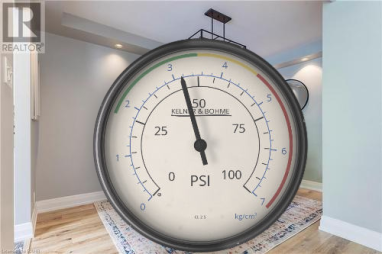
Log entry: 45psi
